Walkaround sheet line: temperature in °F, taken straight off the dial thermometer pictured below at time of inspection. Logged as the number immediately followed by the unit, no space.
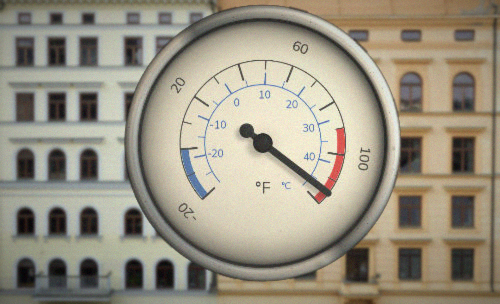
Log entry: 115°F
